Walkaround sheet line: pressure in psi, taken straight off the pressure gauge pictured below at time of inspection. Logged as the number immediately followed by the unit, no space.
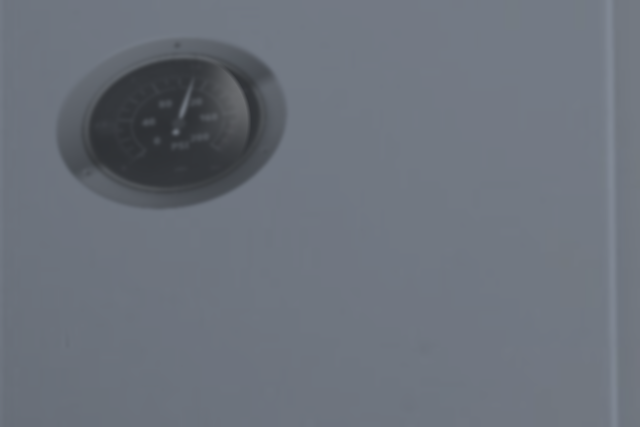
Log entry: 110psi
